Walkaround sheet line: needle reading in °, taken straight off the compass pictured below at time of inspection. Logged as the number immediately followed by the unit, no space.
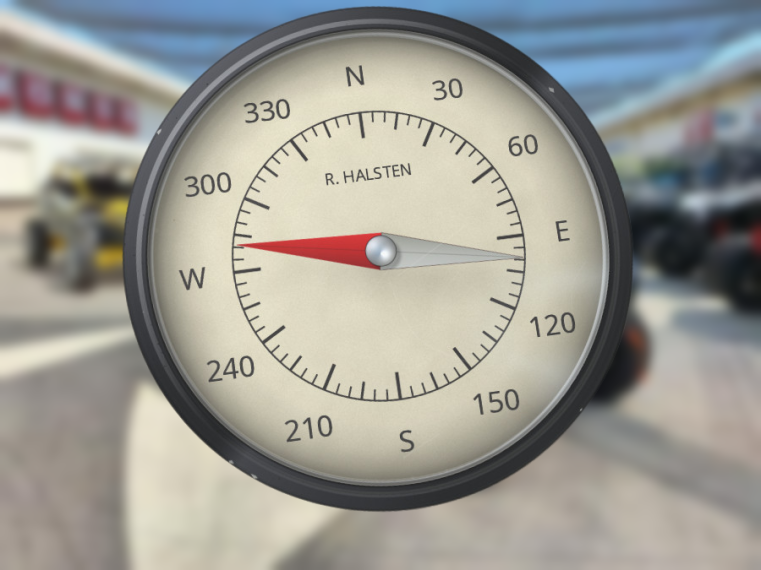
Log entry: 280°
